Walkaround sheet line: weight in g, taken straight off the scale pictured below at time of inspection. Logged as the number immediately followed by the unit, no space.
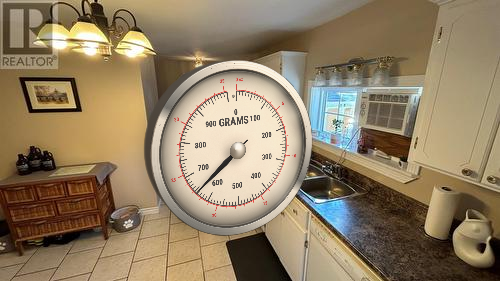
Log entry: 650g
